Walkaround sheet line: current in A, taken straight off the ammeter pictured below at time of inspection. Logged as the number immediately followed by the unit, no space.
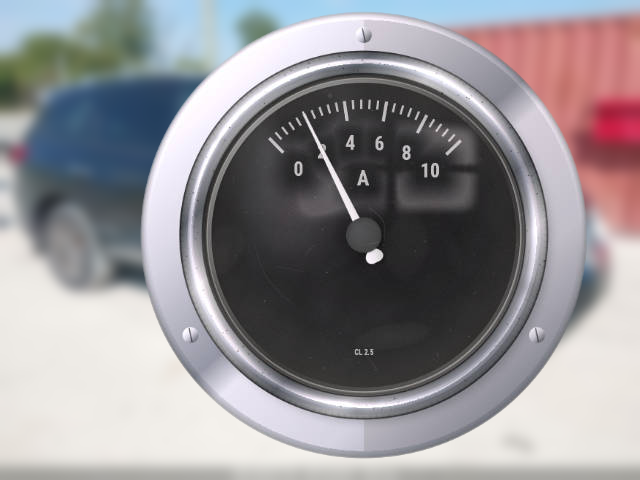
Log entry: 2A
